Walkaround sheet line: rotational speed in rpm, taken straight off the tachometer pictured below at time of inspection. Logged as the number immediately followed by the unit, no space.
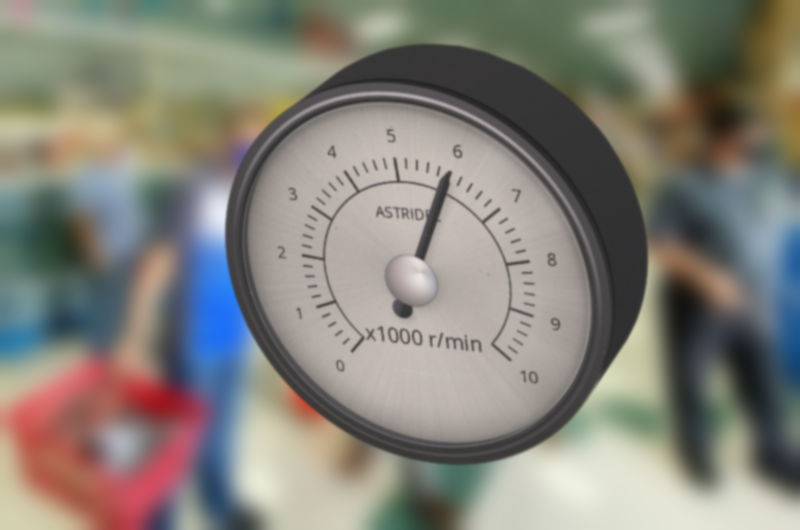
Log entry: 6000rpm
